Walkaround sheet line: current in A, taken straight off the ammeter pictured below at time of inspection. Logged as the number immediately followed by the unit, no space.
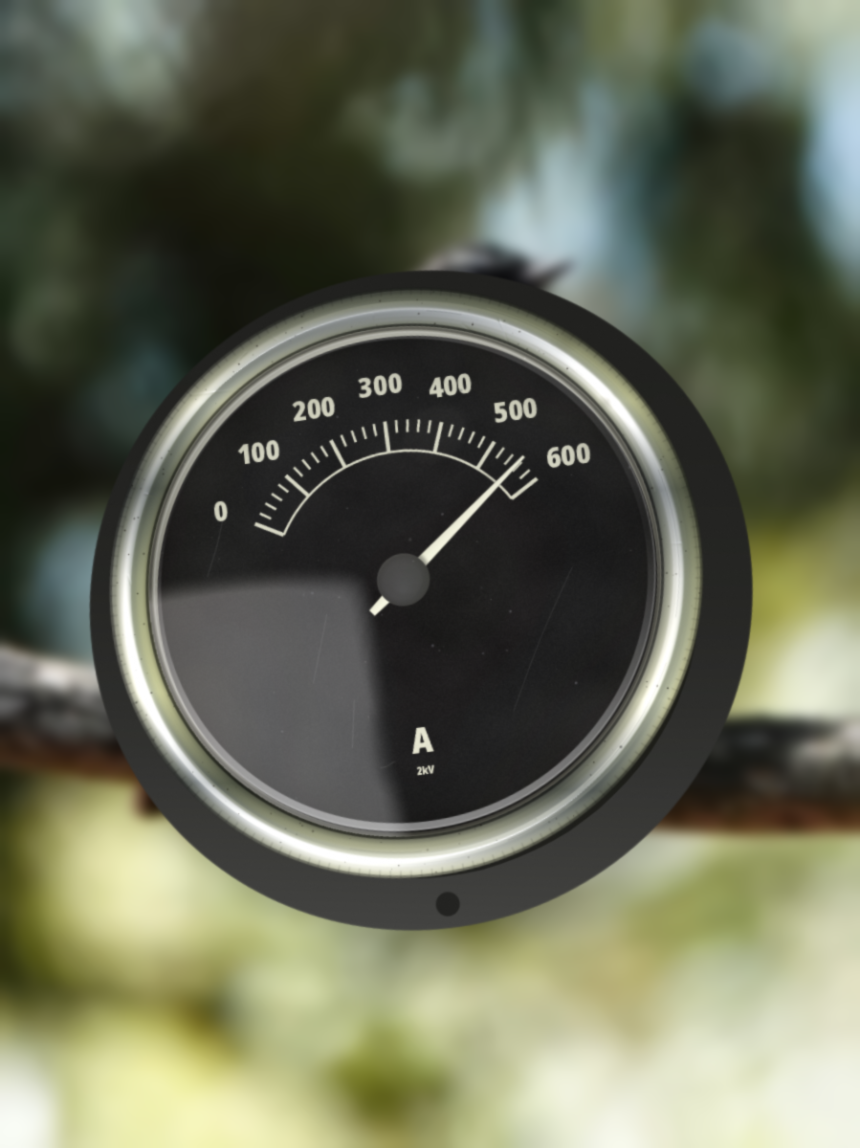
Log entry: 560A
